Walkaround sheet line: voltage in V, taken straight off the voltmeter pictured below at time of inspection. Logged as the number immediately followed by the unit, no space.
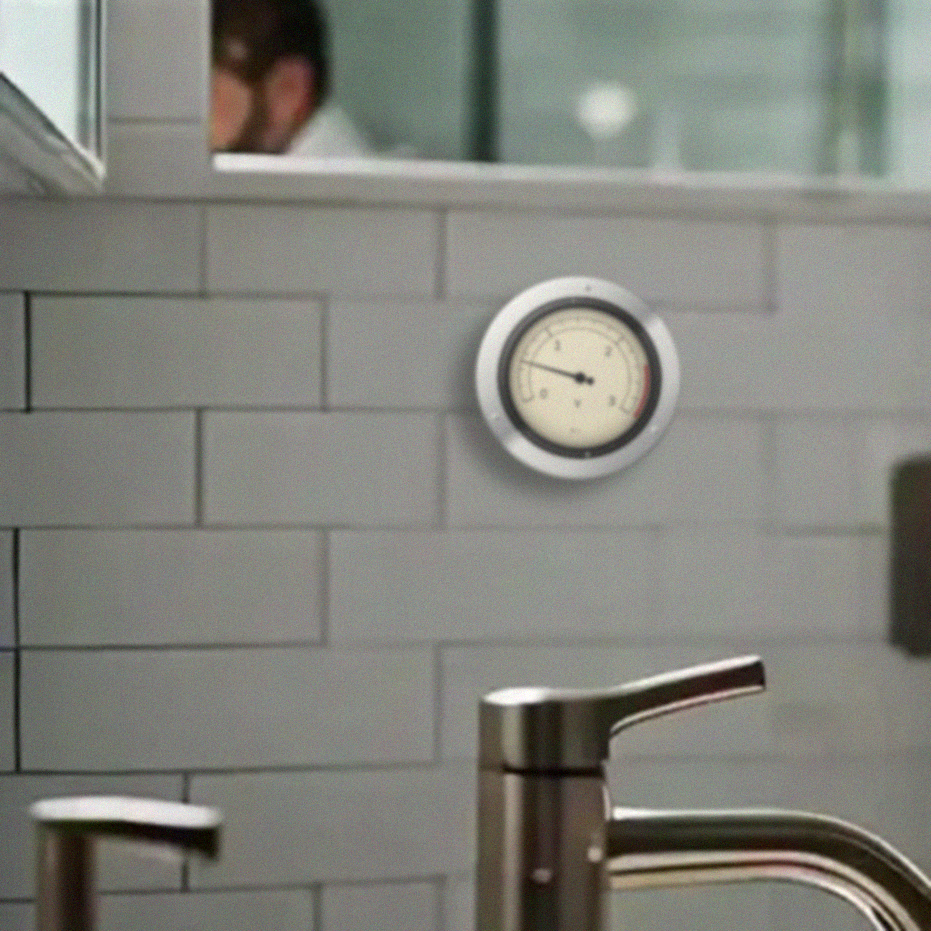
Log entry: 0.5V
